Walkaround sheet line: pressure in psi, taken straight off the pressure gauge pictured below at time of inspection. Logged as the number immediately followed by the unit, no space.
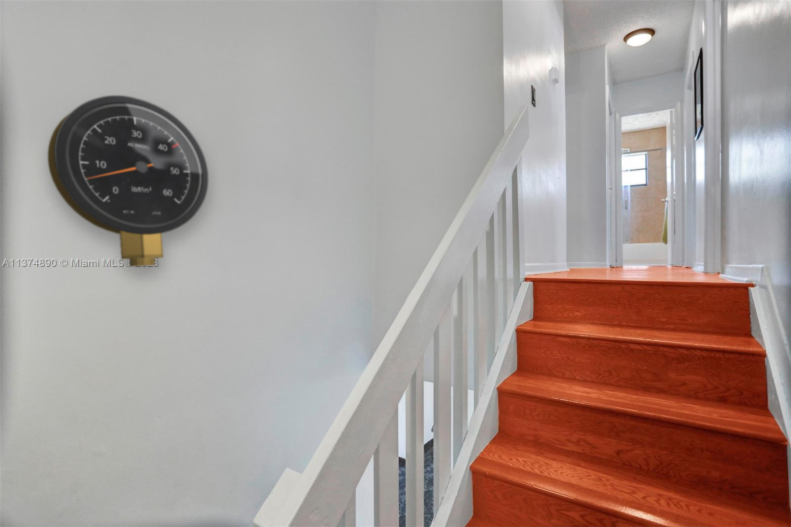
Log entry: 6psi
